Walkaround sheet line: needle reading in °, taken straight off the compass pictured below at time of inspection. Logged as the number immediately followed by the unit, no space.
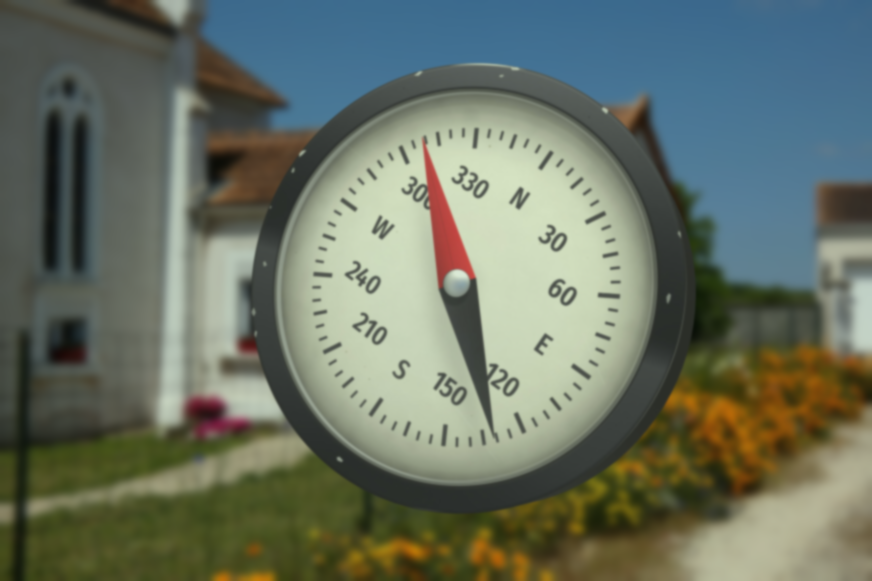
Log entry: 310°
